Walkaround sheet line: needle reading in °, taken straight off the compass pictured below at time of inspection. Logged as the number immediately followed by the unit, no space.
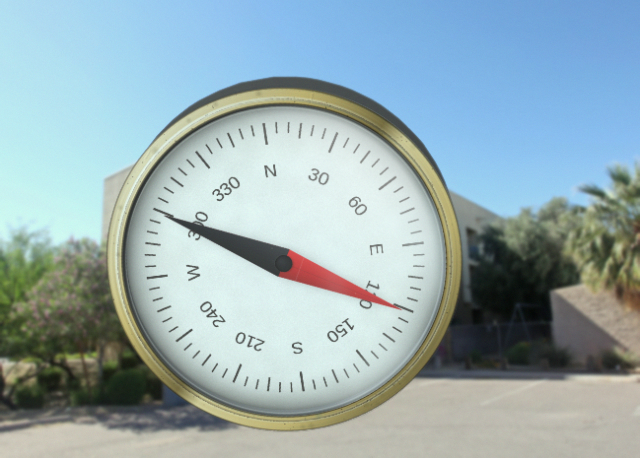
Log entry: 120°
